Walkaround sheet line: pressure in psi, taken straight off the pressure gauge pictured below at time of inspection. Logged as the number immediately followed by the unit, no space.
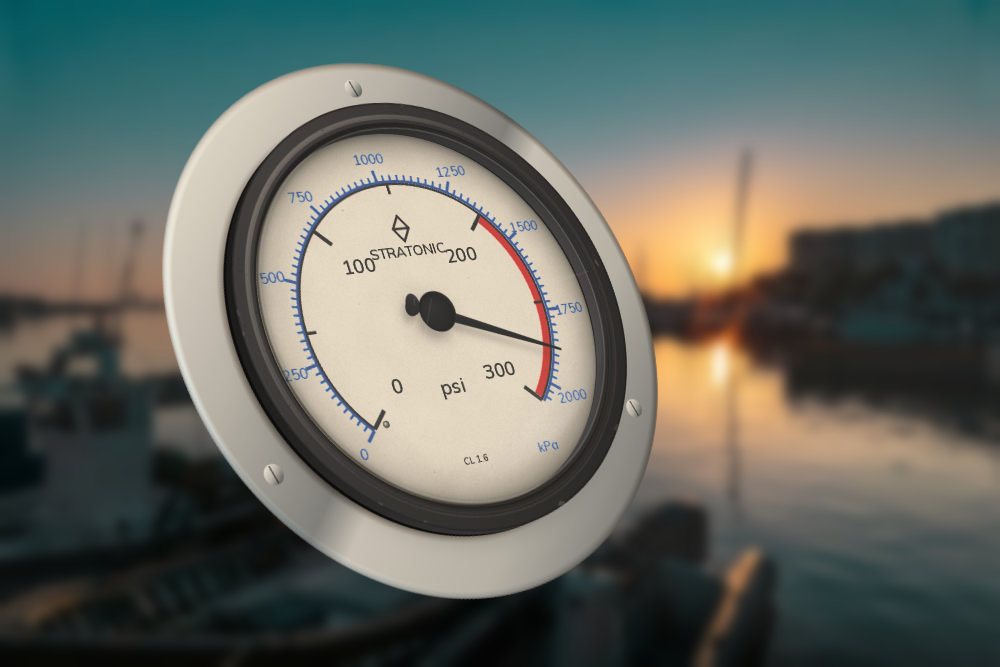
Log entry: 275psi
